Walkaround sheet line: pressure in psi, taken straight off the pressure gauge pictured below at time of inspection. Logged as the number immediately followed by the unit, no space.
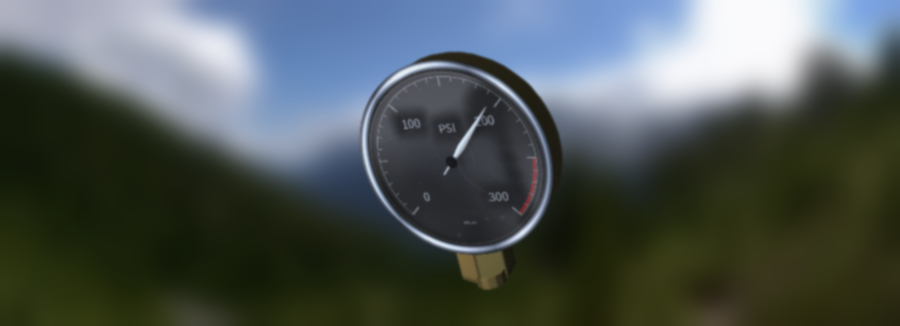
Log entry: 195psi
